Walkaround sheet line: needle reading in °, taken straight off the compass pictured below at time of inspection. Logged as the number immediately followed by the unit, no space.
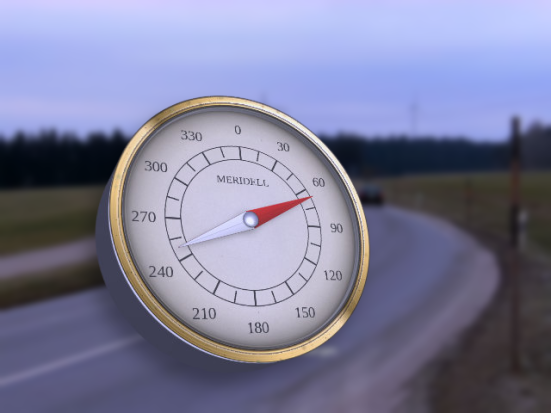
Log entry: 67.5°
